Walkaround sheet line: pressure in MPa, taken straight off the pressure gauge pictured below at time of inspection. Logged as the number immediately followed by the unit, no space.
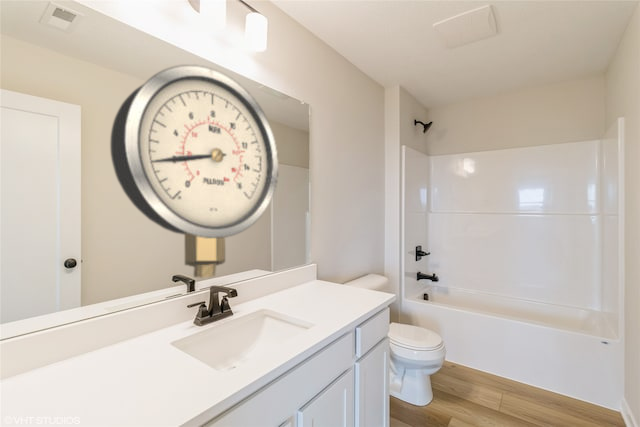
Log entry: 2MPa
